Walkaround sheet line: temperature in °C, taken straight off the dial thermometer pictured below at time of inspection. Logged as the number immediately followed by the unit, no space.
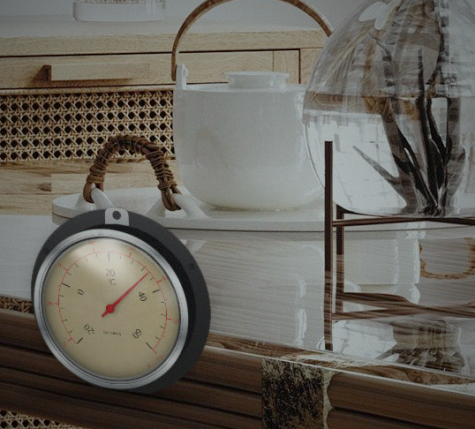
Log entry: 34°C
